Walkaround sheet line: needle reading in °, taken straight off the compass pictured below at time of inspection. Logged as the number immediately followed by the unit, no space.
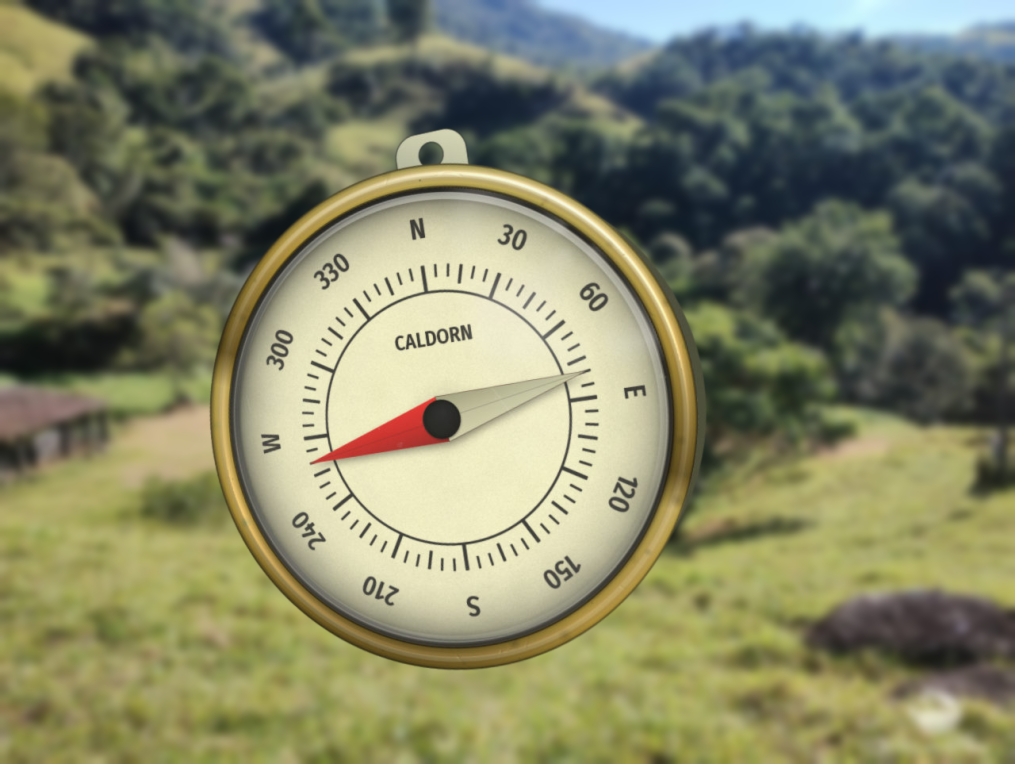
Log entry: 260°
